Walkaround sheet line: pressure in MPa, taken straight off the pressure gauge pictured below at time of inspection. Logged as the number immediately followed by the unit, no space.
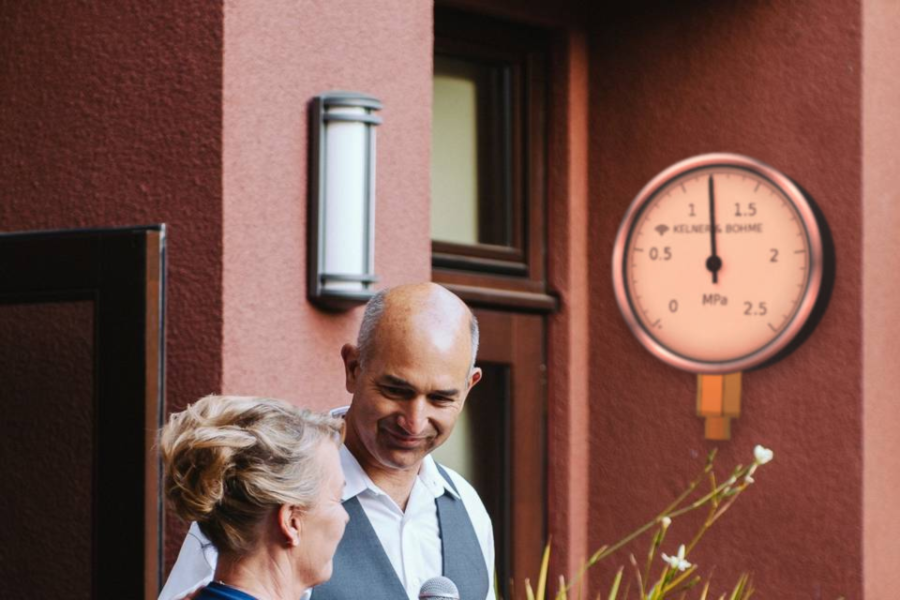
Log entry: 1.2MPa
